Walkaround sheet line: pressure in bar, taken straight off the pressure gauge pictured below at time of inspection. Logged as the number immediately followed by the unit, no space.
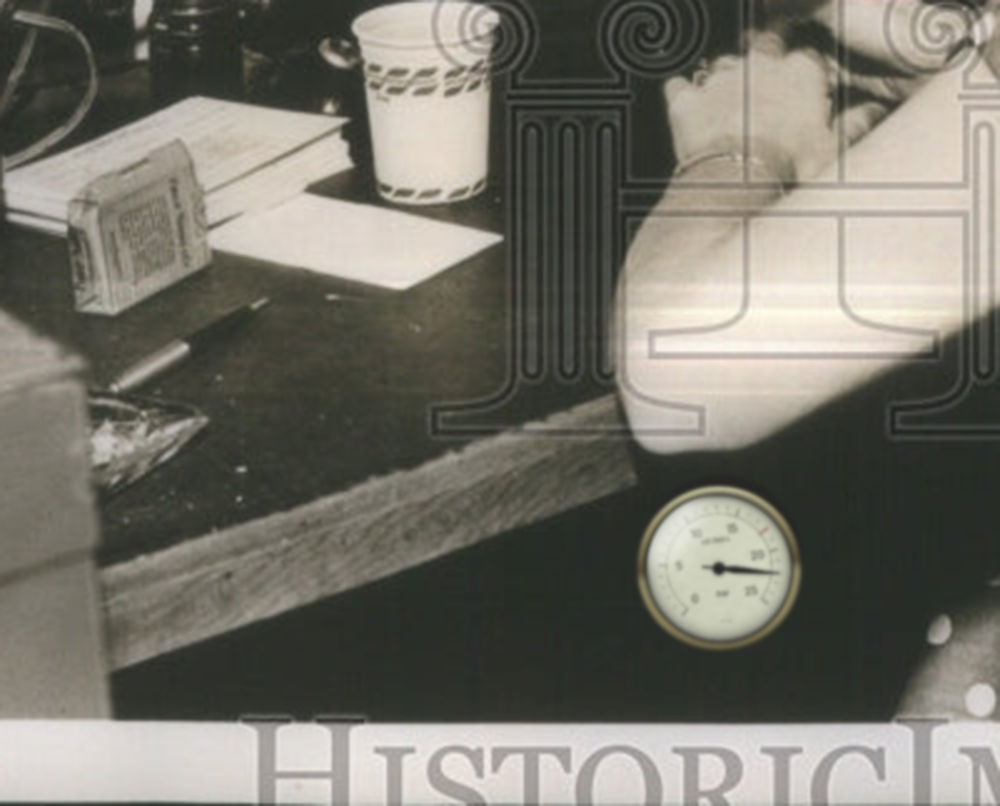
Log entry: 22bar
